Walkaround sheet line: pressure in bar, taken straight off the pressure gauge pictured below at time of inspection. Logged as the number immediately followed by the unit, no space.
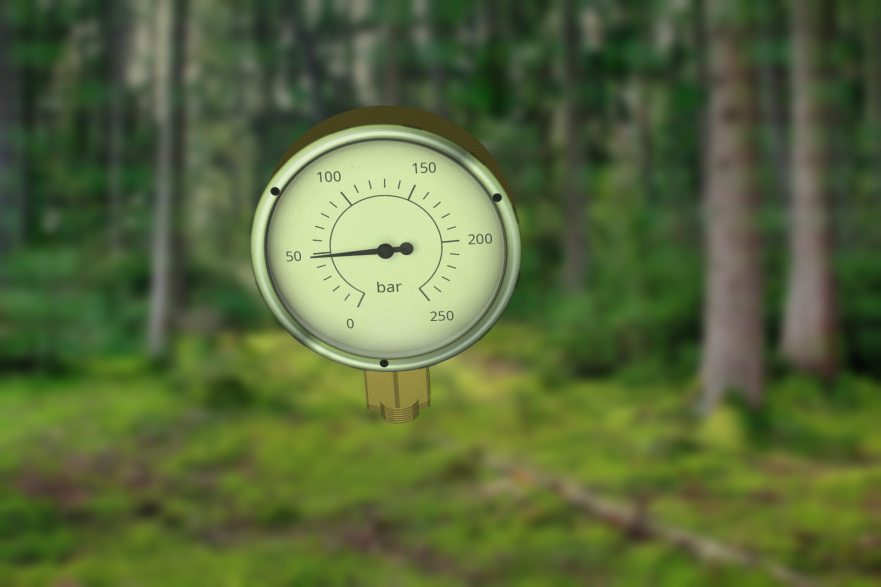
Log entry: 50bar
